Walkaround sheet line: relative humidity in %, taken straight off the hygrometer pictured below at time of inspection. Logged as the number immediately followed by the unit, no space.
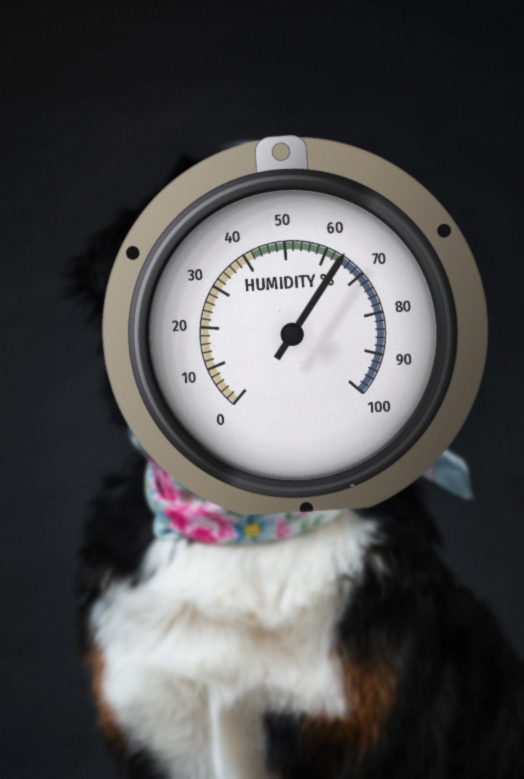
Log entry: 64%
